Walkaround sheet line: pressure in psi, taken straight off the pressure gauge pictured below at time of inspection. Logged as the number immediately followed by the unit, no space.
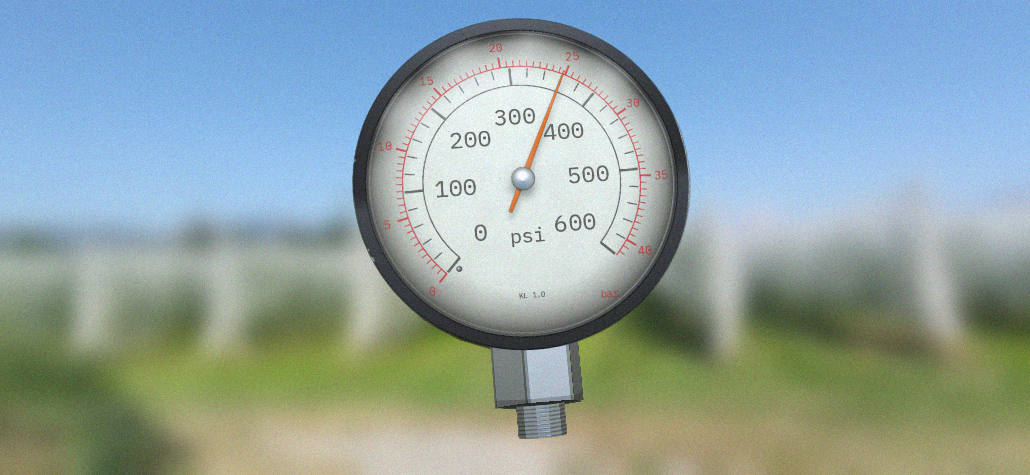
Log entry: 360psi
